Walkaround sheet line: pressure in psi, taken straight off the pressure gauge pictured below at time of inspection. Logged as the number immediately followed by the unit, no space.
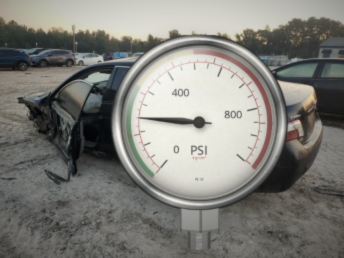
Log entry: 200psi
